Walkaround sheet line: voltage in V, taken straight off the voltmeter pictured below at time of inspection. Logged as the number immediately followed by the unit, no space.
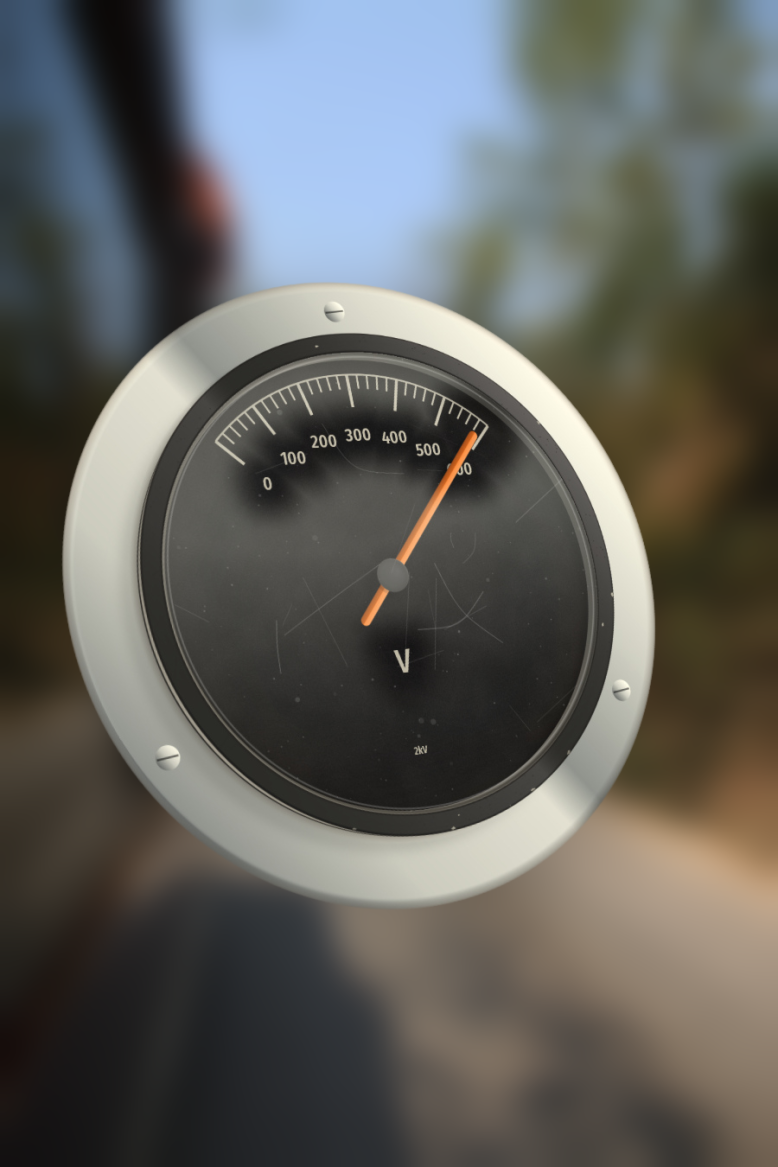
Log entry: 580V
